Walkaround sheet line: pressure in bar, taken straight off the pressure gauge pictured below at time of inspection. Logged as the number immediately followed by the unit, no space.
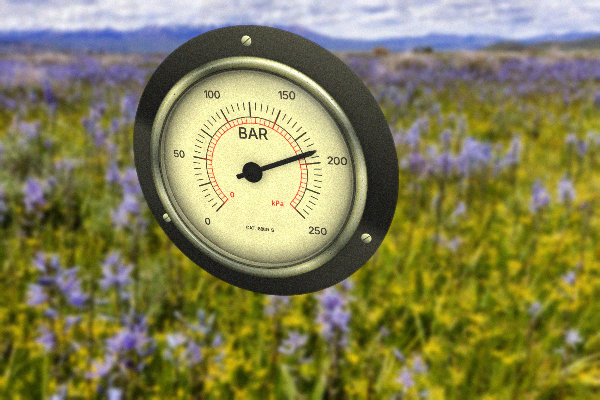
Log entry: 190bar
